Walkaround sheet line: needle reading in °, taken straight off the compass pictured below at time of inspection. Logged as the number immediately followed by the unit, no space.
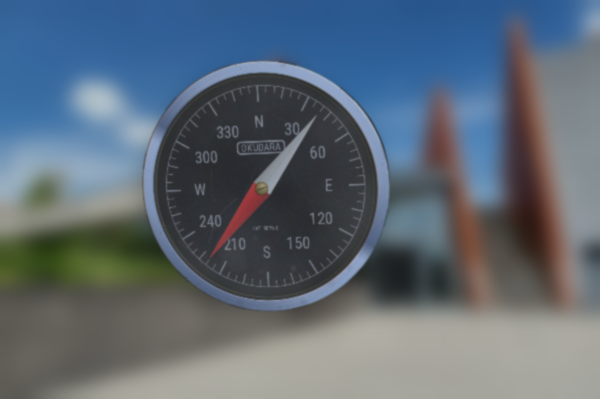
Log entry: 220°
